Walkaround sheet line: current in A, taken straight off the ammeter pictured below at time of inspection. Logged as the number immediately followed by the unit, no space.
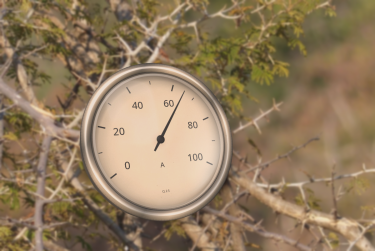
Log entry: 65A
